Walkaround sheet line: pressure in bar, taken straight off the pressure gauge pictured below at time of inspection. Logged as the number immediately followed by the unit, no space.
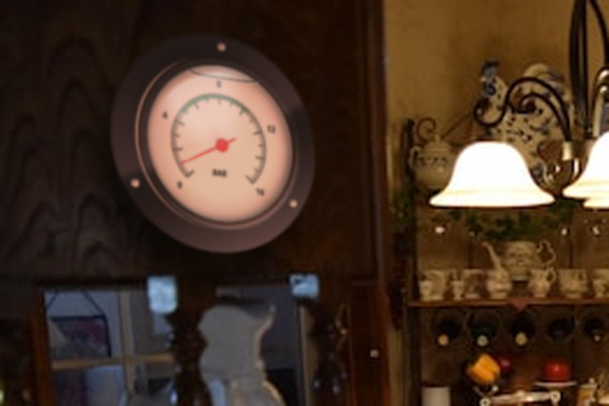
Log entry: 1bar
